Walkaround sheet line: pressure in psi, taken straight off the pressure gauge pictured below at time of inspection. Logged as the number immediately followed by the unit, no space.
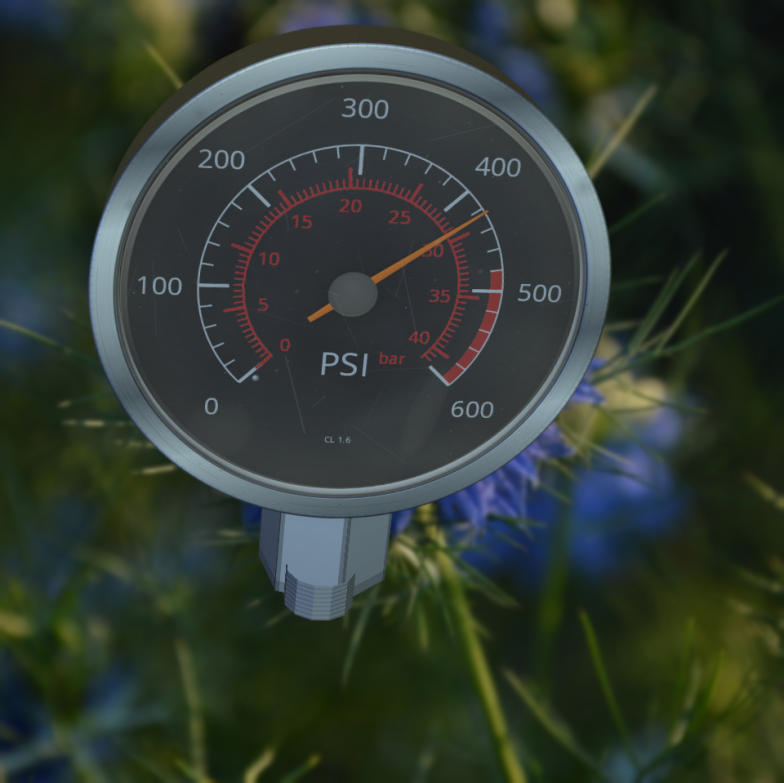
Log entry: 420psi
